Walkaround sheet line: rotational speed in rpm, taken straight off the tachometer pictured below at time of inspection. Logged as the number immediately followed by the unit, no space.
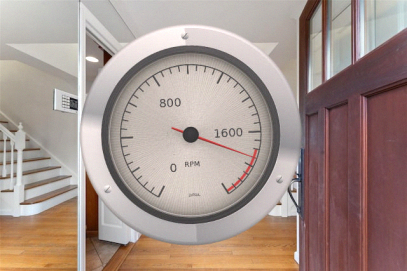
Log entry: 1750rpm
